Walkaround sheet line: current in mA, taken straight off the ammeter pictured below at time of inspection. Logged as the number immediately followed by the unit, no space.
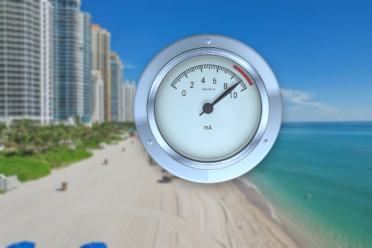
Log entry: 9mA
